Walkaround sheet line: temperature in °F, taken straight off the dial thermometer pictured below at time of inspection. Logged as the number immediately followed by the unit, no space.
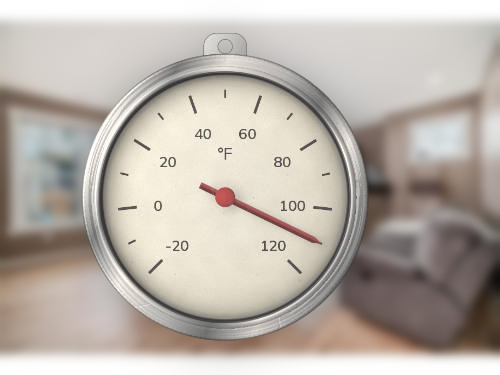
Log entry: 110°F
